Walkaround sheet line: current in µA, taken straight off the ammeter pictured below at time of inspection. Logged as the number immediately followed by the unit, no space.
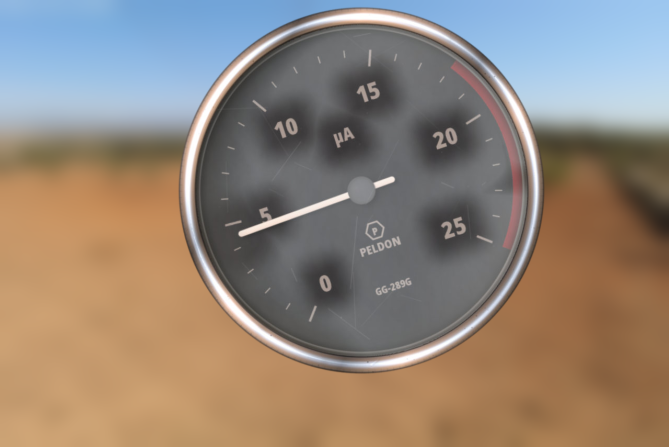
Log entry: 4.5µA
